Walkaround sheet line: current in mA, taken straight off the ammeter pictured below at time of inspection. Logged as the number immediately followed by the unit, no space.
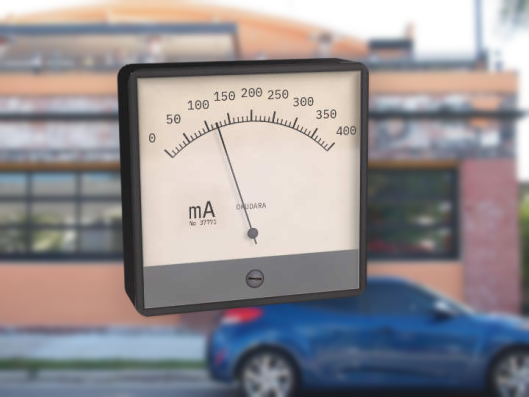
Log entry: 120mA
